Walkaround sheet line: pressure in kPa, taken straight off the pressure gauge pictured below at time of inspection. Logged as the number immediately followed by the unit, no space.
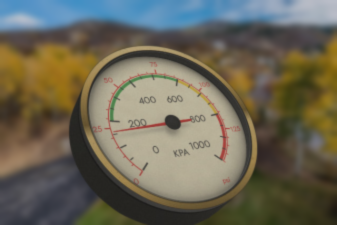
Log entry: 150kPa
